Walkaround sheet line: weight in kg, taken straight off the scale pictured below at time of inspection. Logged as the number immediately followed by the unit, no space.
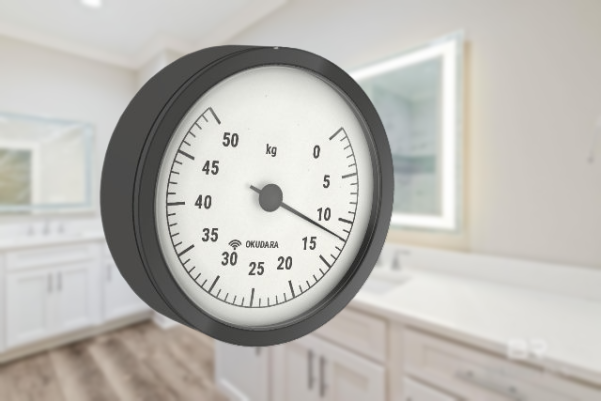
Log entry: 12kg
